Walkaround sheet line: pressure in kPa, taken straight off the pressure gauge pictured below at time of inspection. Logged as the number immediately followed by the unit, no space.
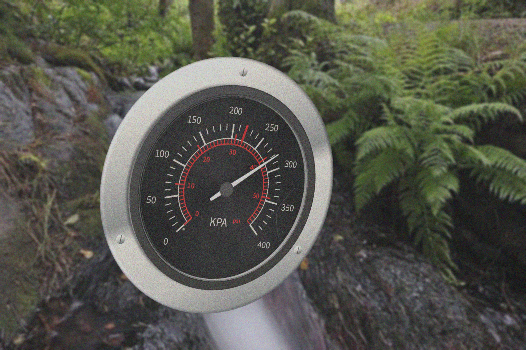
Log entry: 280kPa
